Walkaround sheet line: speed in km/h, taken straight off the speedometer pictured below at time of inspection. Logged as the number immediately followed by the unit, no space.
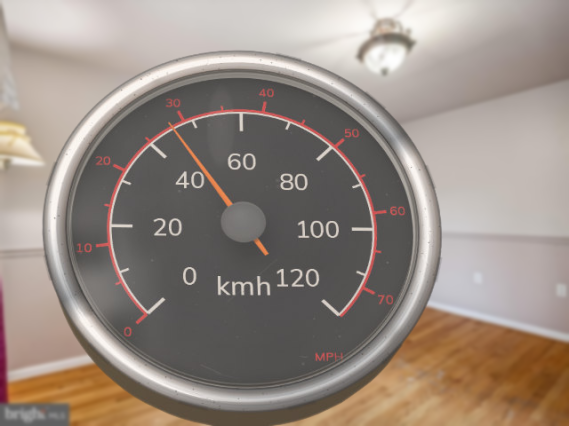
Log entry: 45km/h
